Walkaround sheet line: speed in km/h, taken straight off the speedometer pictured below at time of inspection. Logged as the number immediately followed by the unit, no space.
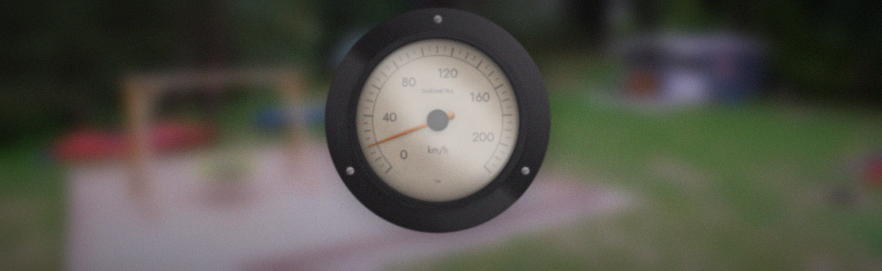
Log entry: 20km/h
